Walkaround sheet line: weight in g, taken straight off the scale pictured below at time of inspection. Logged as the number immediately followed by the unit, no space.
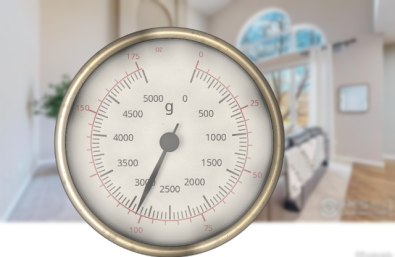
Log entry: 2900g
